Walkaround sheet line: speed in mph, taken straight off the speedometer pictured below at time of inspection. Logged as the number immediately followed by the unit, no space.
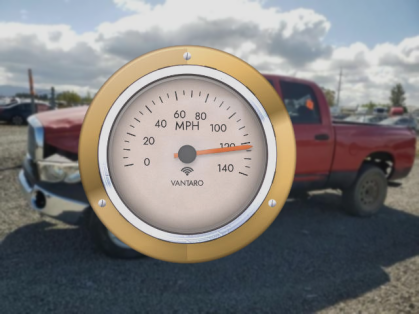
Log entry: 122.5mph
